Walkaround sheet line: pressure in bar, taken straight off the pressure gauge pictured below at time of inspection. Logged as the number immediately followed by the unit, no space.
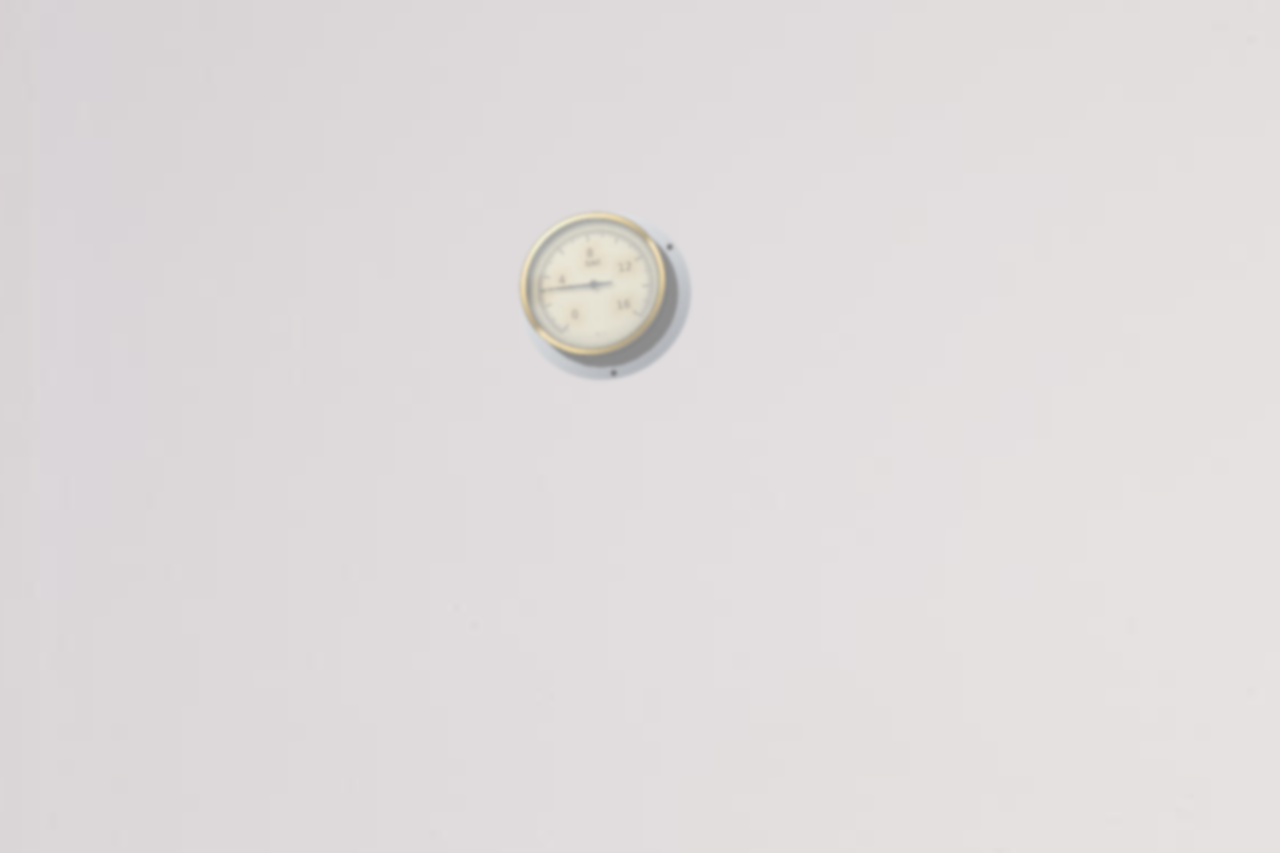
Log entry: 3bar
